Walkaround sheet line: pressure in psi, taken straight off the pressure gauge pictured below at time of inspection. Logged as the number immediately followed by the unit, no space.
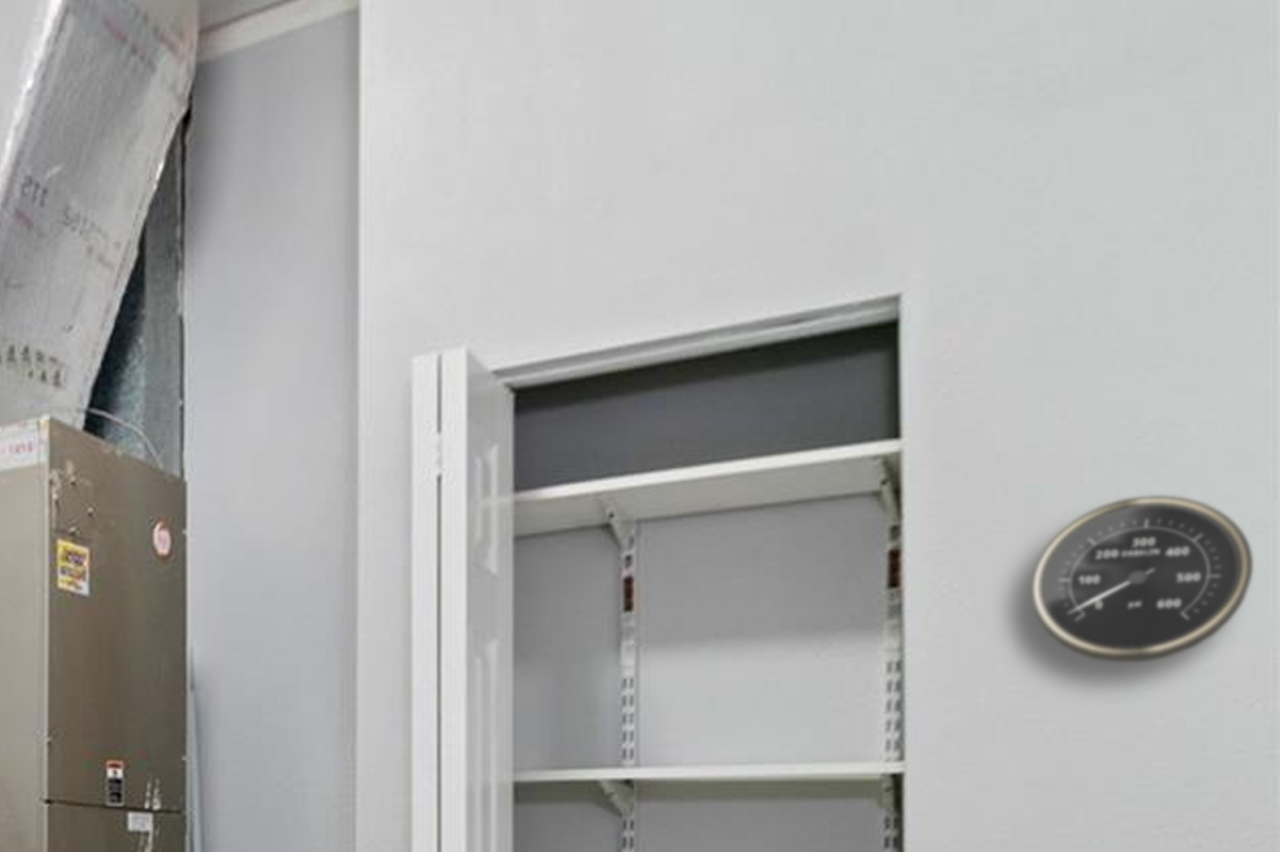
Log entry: 20psi
